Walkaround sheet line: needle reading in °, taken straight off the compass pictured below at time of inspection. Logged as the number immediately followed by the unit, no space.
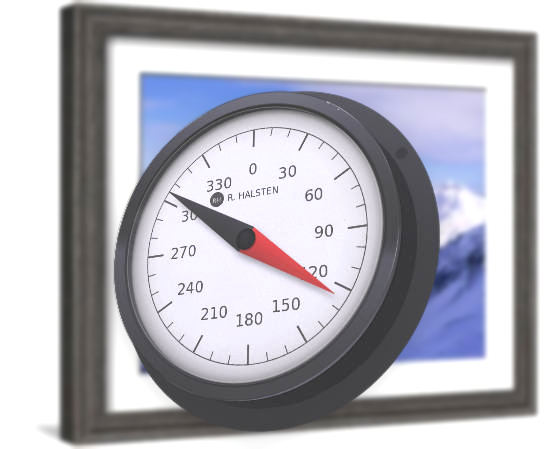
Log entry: 125°
